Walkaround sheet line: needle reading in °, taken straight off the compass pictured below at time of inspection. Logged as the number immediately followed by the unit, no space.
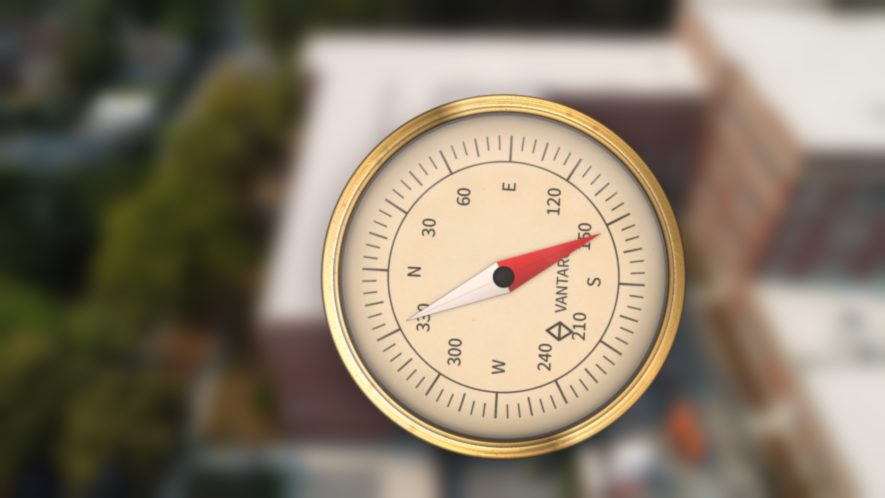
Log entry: 152.5°
